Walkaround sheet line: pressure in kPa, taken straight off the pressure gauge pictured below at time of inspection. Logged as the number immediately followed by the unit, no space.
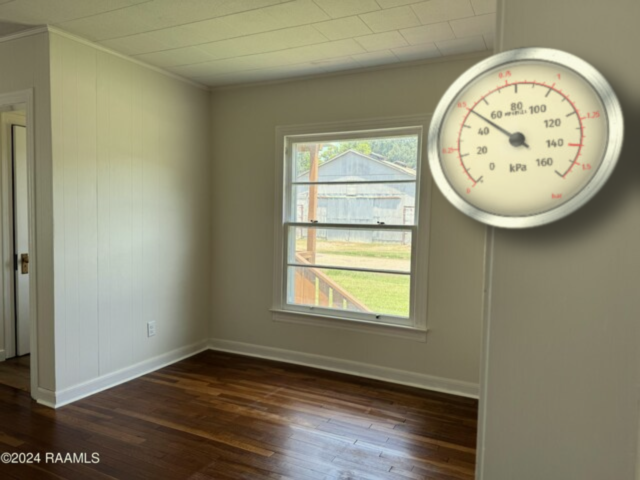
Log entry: 50kPa
